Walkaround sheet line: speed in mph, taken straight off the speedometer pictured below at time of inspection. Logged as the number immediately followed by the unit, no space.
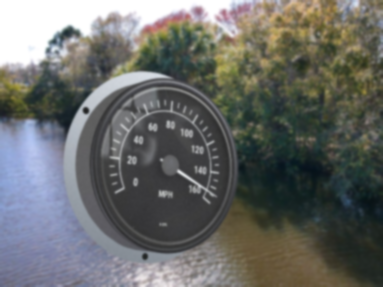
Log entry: 155mph
